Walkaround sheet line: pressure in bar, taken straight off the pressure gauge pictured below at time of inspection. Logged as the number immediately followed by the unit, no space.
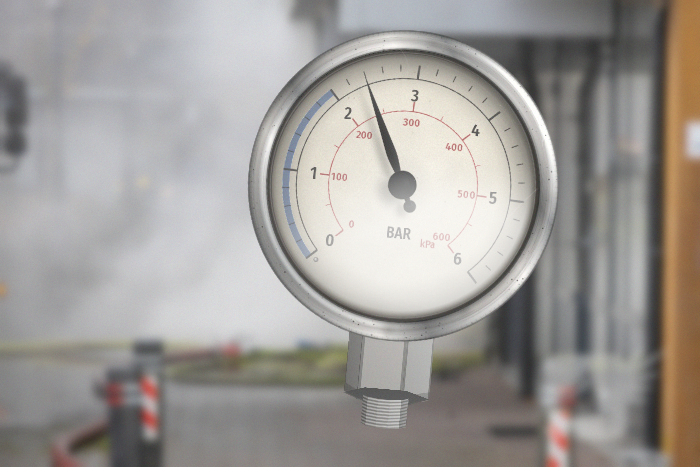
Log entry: 2.4bar
